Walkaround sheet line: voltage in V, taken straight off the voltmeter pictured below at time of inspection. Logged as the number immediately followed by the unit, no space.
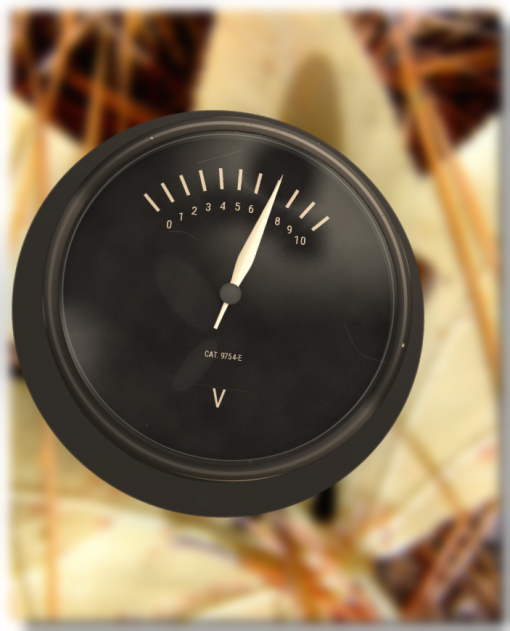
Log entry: 7V
